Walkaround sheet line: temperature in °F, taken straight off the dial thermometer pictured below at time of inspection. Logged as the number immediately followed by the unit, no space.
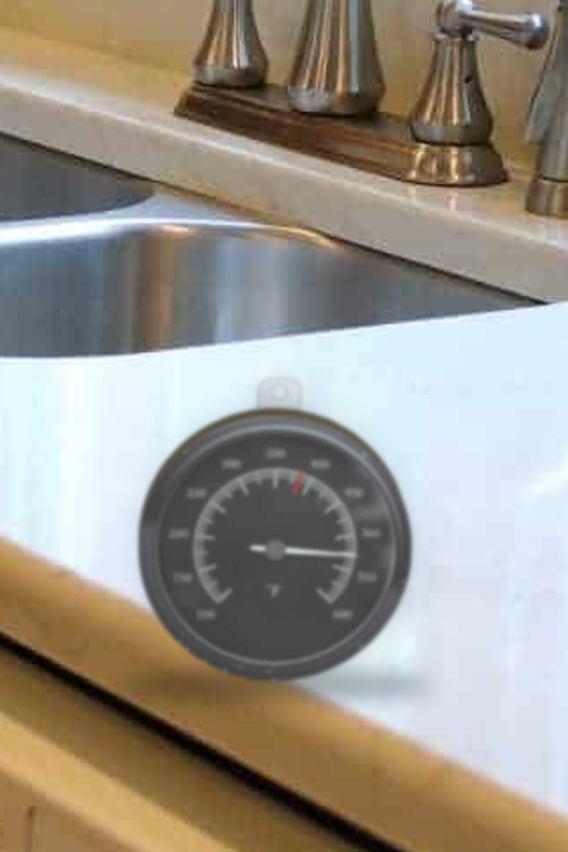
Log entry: 525°F
